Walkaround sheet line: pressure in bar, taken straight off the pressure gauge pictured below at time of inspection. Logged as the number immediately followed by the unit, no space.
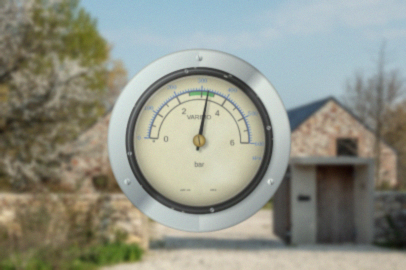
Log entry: 3.25bar
